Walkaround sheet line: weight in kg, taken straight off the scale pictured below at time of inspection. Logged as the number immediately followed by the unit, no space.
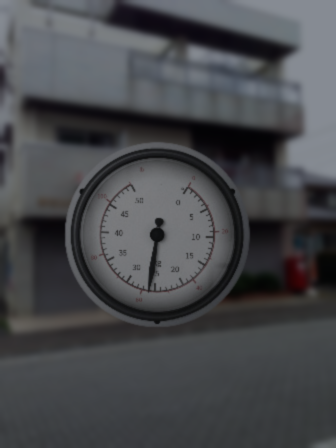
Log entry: 26kg
